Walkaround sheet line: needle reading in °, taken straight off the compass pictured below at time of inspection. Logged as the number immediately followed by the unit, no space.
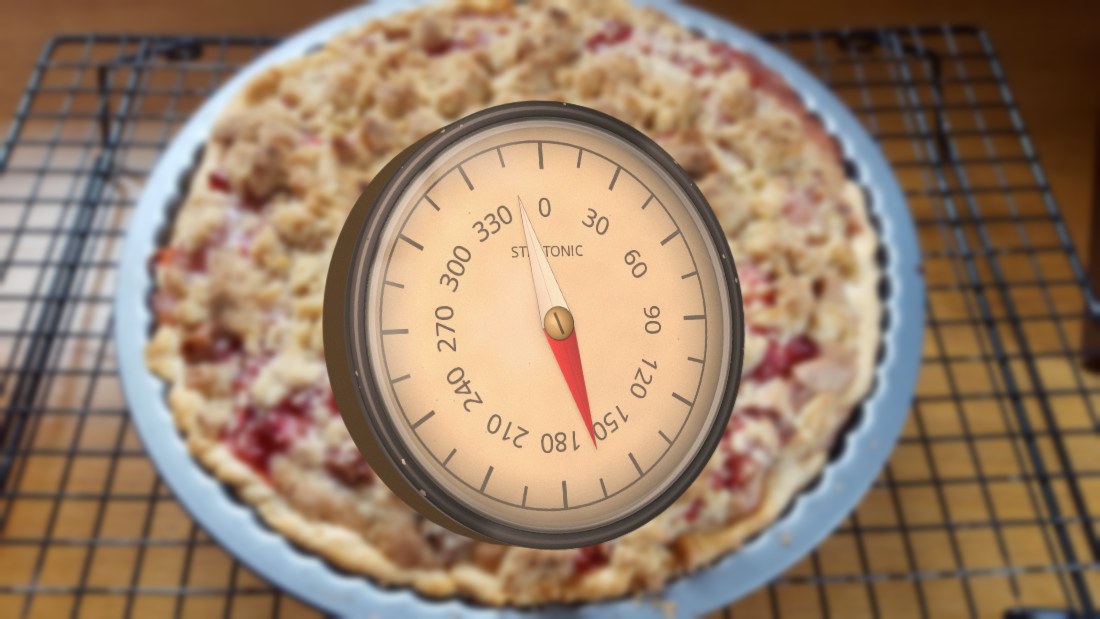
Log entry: 165°
